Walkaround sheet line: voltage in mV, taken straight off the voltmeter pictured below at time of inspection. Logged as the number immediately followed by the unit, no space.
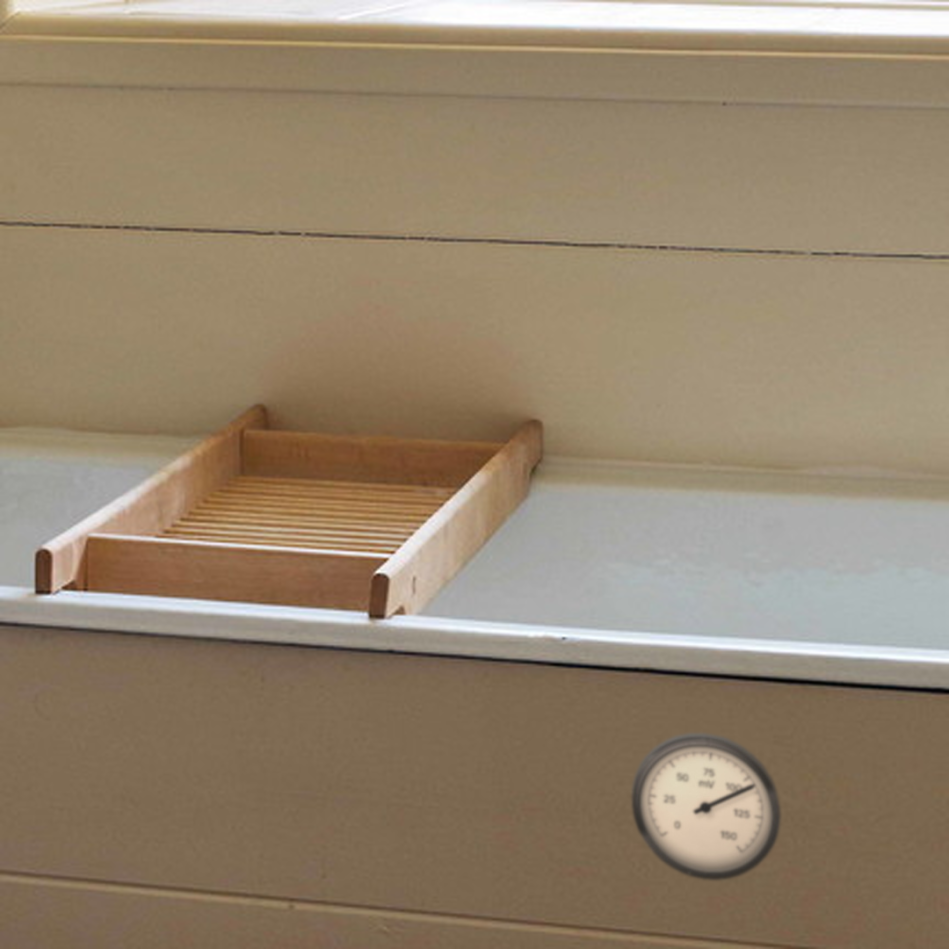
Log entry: 105mV
